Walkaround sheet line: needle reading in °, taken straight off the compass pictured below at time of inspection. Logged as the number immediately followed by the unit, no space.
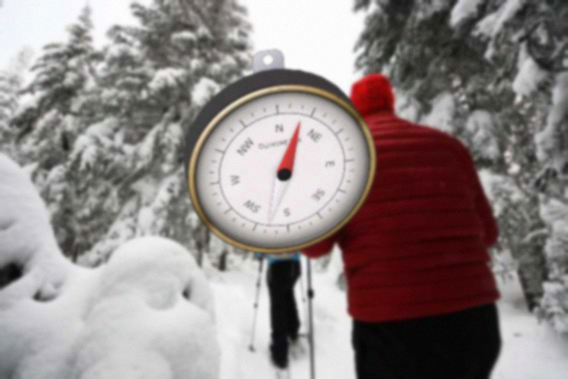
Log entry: 20°
